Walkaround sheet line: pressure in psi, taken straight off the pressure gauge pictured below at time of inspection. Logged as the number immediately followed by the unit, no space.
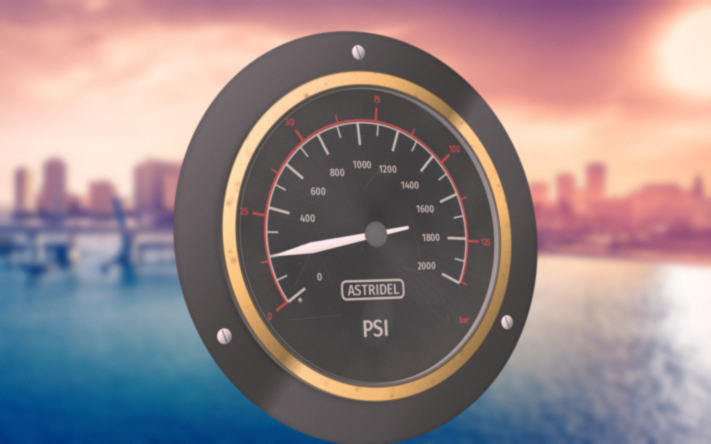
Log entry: 200psi
